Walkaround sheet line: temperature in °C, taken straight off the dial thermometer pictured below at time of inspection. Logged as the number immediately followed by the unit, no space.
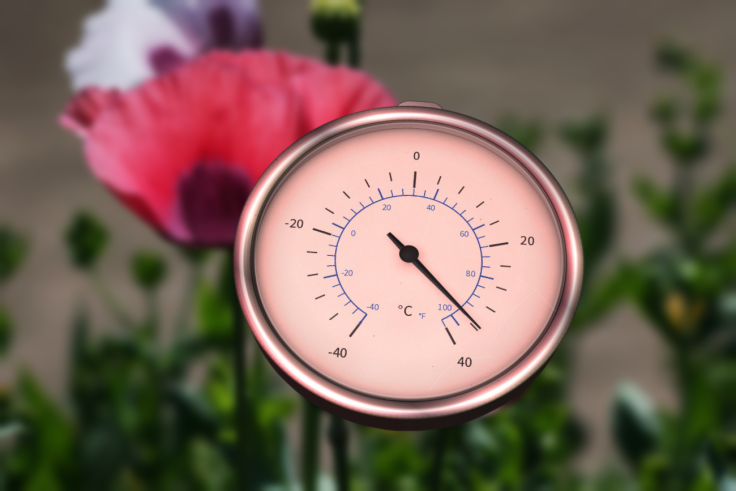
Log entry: 36°C
